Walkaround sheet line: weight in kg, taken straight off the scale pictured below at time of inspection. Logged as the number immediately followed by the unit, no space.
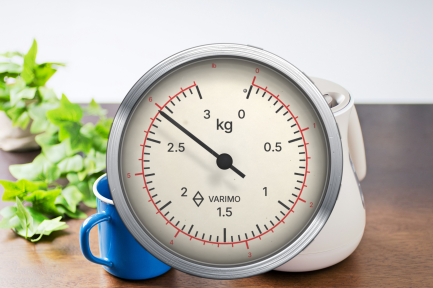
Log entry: 2.7kg
